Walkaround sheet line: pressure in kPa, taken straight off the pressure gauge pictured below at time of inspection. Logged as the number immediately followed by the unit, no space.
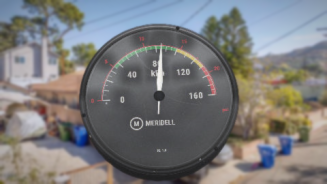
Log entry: 85kPa
